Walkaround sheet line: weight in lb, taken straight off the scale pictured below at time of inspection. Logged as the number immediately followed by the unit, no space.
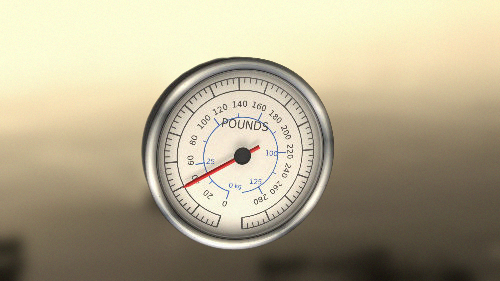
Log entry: 40lb
